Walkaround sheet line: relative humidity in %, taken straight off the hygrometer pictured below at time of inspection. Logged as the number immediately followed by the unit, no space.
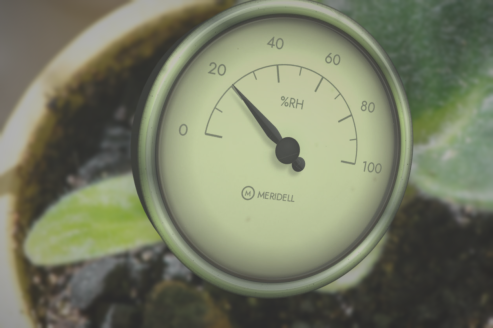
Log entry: 20%
